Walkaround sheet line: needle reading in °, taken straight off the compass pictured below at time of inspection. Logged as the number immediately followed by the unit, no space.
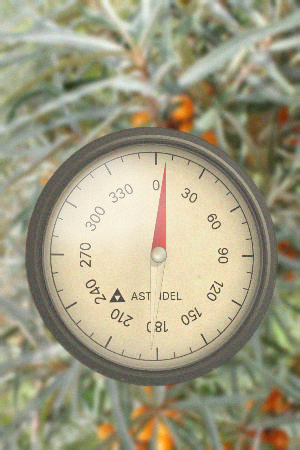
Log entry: 5°
